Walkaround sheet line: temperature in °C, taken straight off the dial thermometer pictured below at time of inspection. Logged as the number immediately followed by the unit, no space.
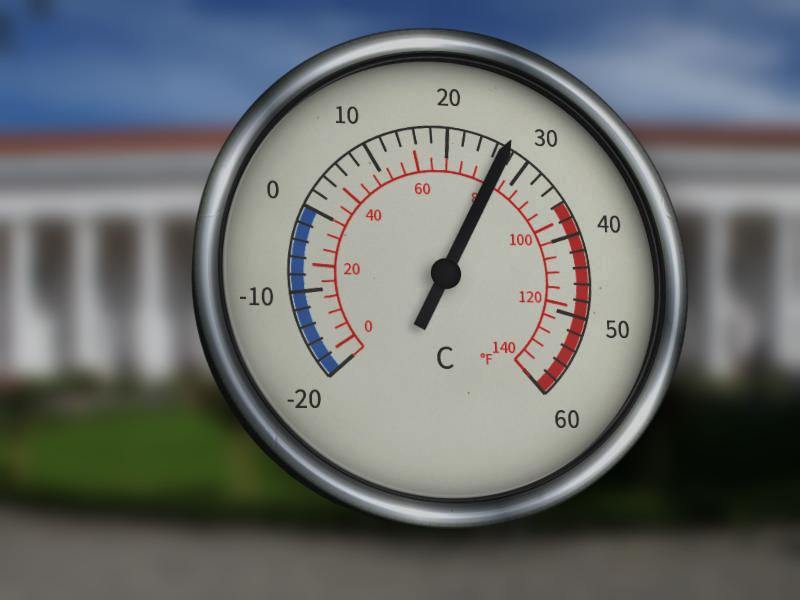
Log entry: 27°C
